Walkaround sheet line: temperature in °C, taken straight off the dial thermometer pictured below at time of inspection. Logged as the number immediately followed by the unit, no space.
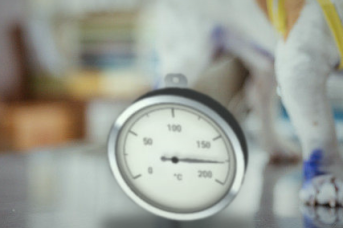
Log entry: 175°C
